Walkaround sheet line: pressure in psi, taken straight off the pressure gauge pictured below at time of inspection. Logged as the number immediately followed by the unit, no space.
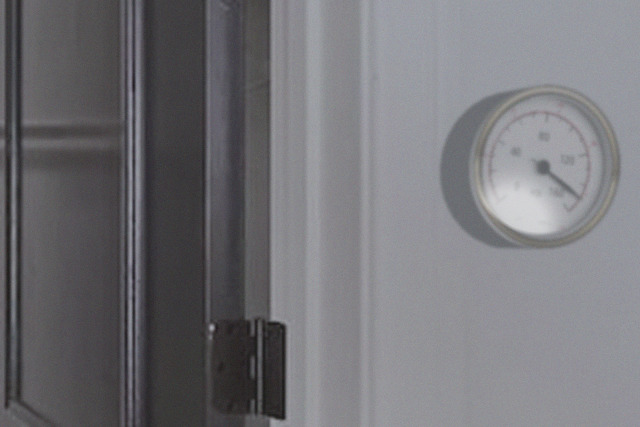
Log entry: 150psi
